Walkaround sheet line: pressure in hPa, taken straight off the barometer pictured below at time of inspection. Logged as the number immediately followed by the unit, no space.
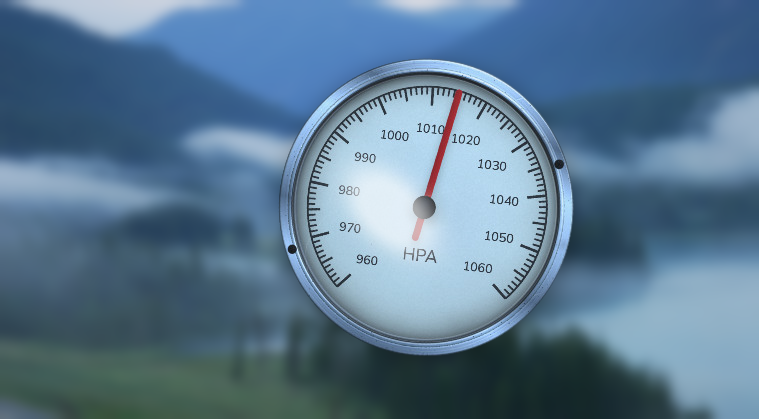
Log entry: 1015hPa
